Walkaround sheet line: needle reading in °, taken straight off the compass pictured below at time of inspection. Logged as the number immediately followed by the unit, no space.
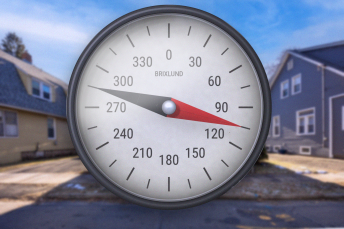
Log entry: 105°
